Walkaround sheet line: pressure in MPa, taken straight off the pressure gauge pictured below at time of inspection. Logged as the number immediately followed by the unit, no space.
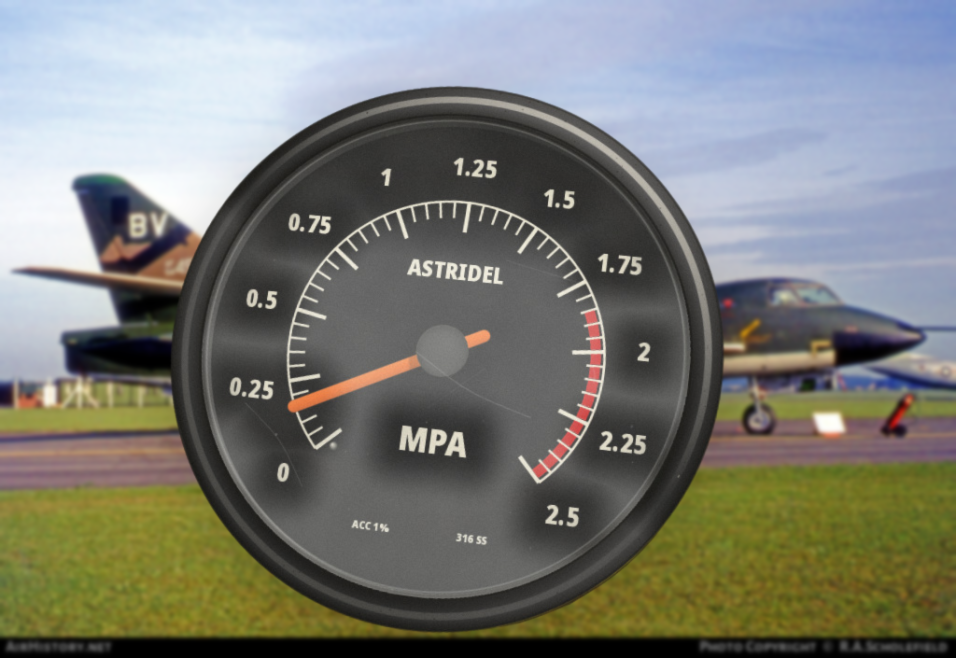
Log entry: 0.15MPa
